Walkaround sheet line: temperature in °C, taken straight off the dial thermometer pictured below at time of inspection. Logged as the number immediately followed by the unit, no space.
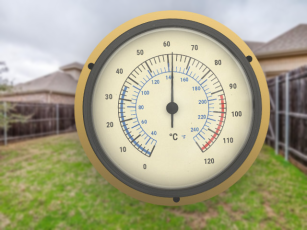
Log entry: 62°C
